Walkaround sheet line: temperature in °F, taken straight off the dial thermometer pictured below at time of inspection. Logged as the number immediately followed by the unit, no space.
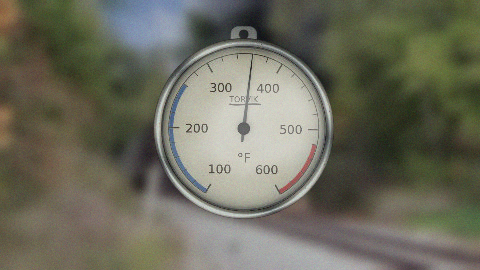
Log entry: 360°F
